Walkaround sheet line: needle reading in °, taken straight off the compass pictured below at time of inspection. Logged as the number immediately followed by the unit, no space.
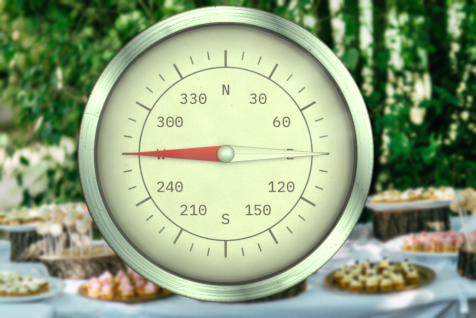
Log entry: 270°
